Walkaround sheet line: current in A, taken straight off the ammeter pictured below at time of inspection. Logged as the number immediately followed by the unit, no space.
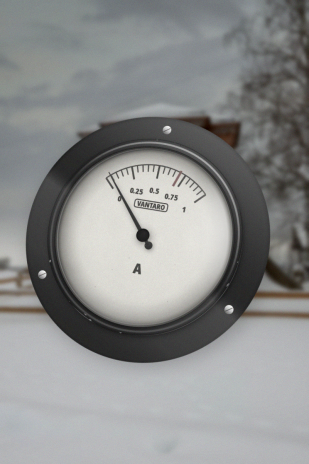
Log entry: 0.05A
